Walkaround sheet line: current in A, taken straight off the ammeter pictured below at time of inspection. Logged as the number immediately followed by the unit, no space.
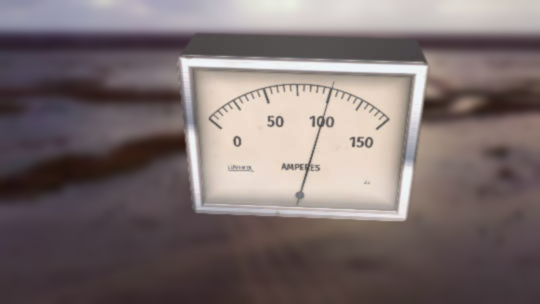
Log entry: 100A
